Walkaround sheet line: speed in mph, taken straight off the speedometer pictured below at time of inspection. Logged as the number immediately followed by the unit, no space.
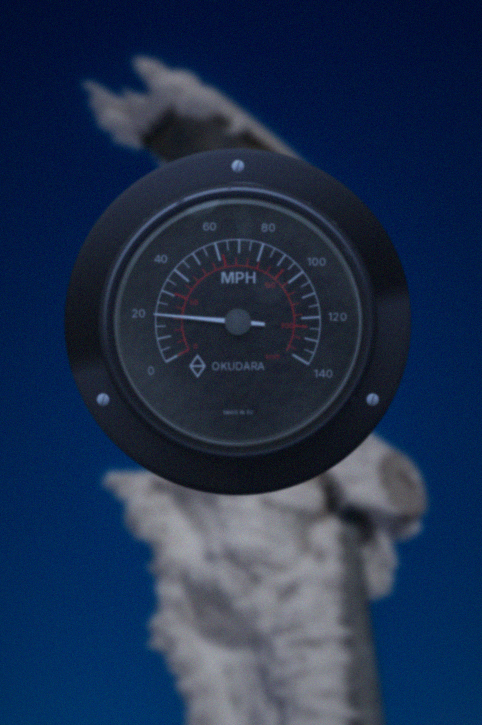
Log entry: 20mph
